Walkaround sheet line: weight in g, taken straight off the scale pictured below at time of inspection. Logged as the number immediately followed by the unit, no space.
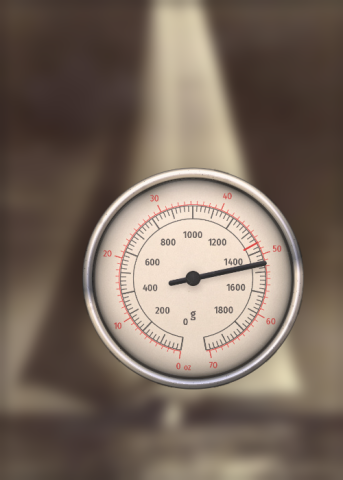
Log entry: 1460g
